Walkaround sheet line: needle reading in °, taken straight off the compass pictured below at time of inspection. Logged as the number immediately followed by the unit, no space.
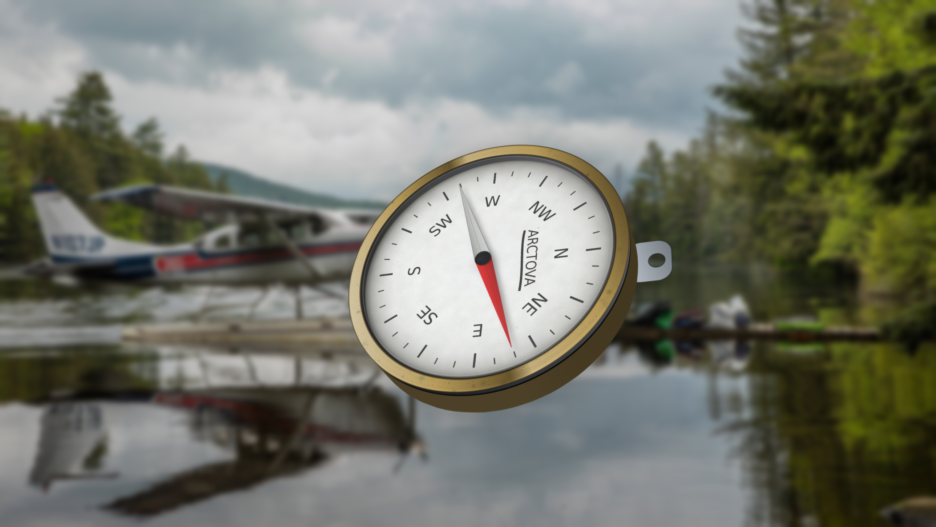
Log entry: 70°
